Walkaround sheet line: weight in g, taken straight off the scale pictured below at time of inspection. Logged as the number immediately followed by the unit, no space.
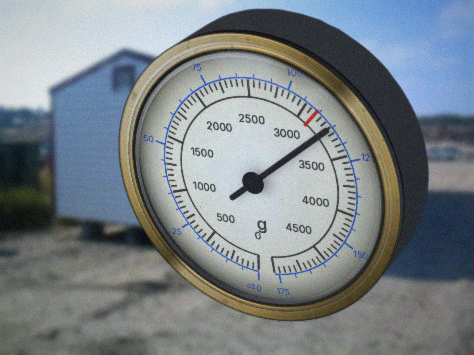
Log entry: 3250g
